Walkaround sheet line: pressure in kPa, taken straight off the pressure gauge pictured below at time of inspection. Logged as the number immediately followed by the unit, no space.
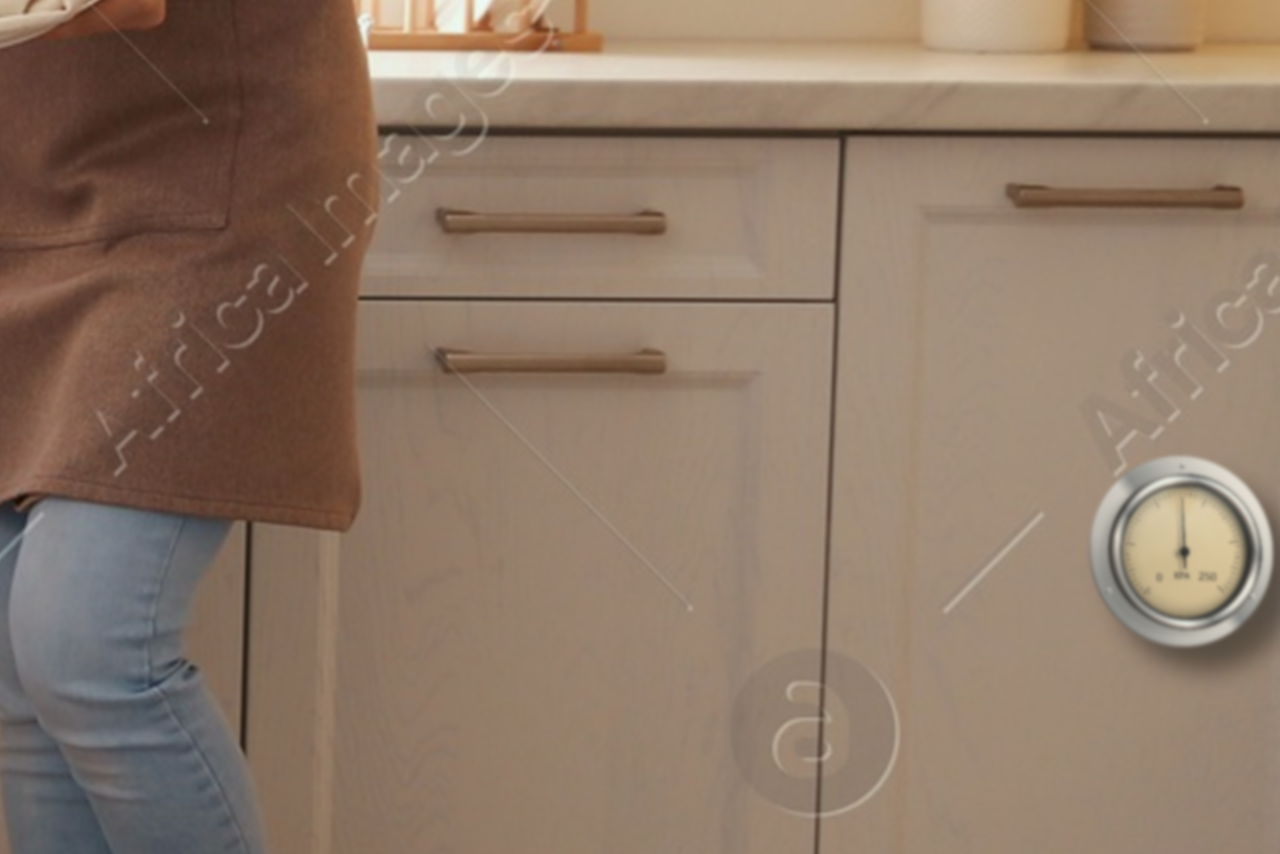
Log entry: 125kPa
